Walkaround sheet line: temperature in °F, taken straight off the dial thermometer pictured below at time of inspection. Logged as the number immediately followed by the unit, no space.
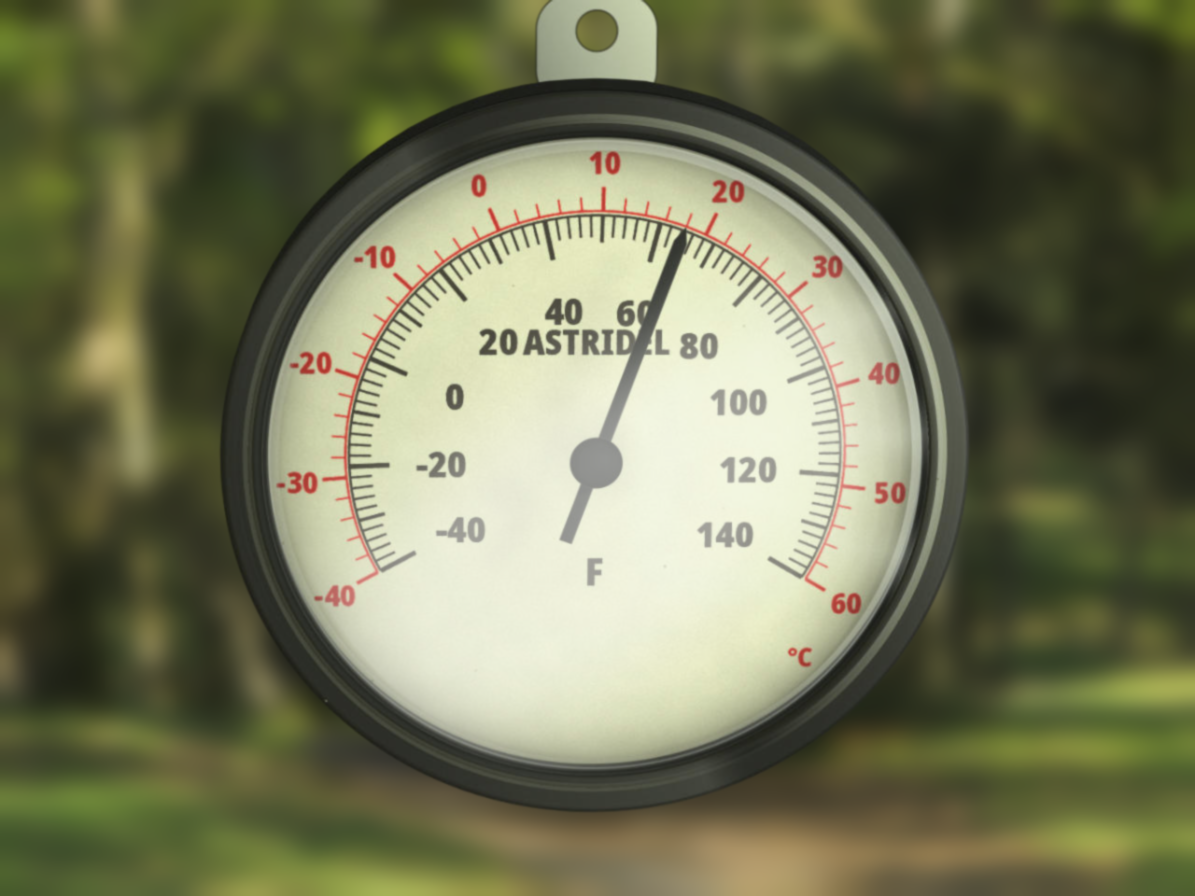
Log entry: 64°F
